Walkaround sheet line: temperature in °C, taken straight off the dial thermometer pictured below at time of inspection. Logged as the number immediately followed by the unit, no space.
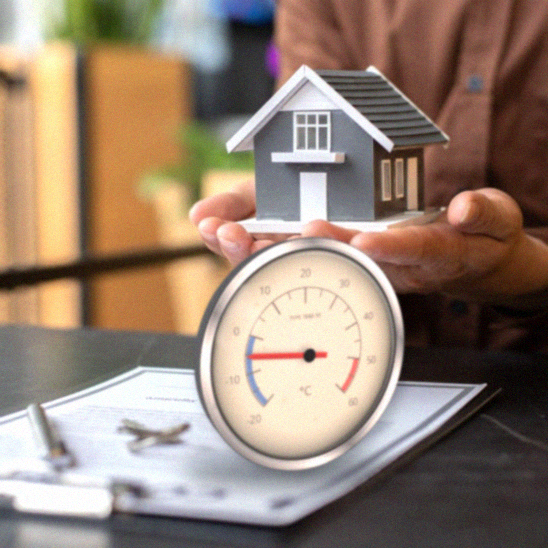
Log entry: -5°C
